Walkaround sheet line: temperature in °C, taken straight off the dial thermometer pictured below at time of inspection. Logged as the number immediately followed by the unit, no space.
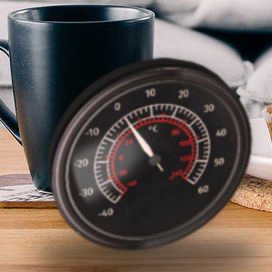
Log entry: 0°C
